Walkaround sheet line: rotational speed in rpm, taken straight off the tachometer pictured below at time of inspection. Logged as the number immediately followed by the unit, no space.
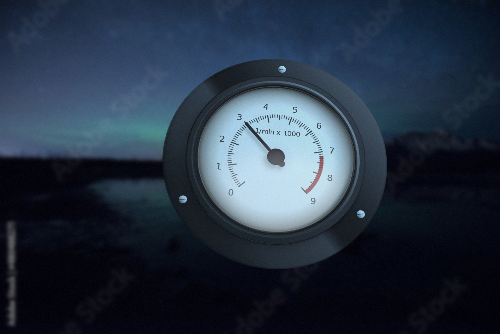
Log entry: 3000rpm
